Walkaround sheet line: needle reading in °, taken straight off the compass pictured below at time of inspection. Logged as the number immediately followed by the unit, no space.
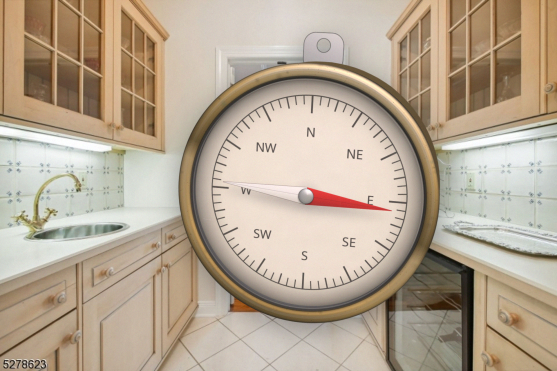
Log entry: 95°
